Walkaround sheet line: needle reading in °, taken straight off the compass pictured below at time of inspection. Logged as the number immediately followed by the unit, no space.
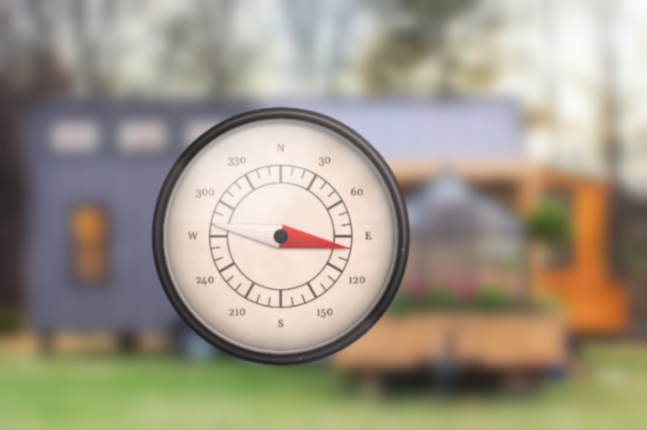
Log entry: 100°
